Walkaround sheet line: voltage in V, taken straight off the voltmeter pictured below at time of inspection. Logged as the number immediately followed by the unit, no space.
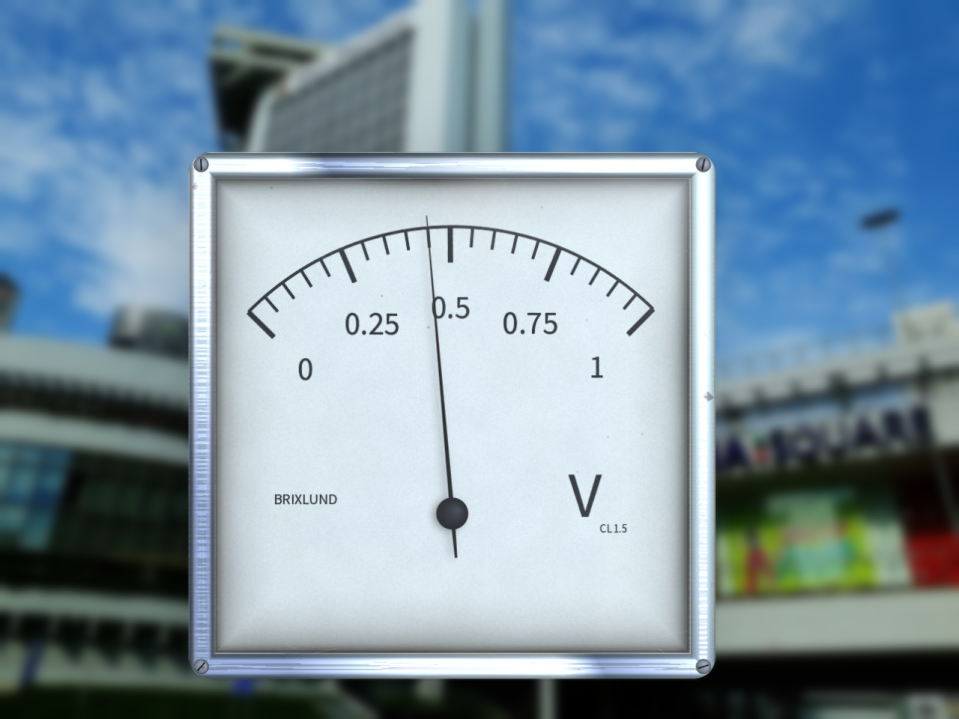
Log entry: 0.45V
